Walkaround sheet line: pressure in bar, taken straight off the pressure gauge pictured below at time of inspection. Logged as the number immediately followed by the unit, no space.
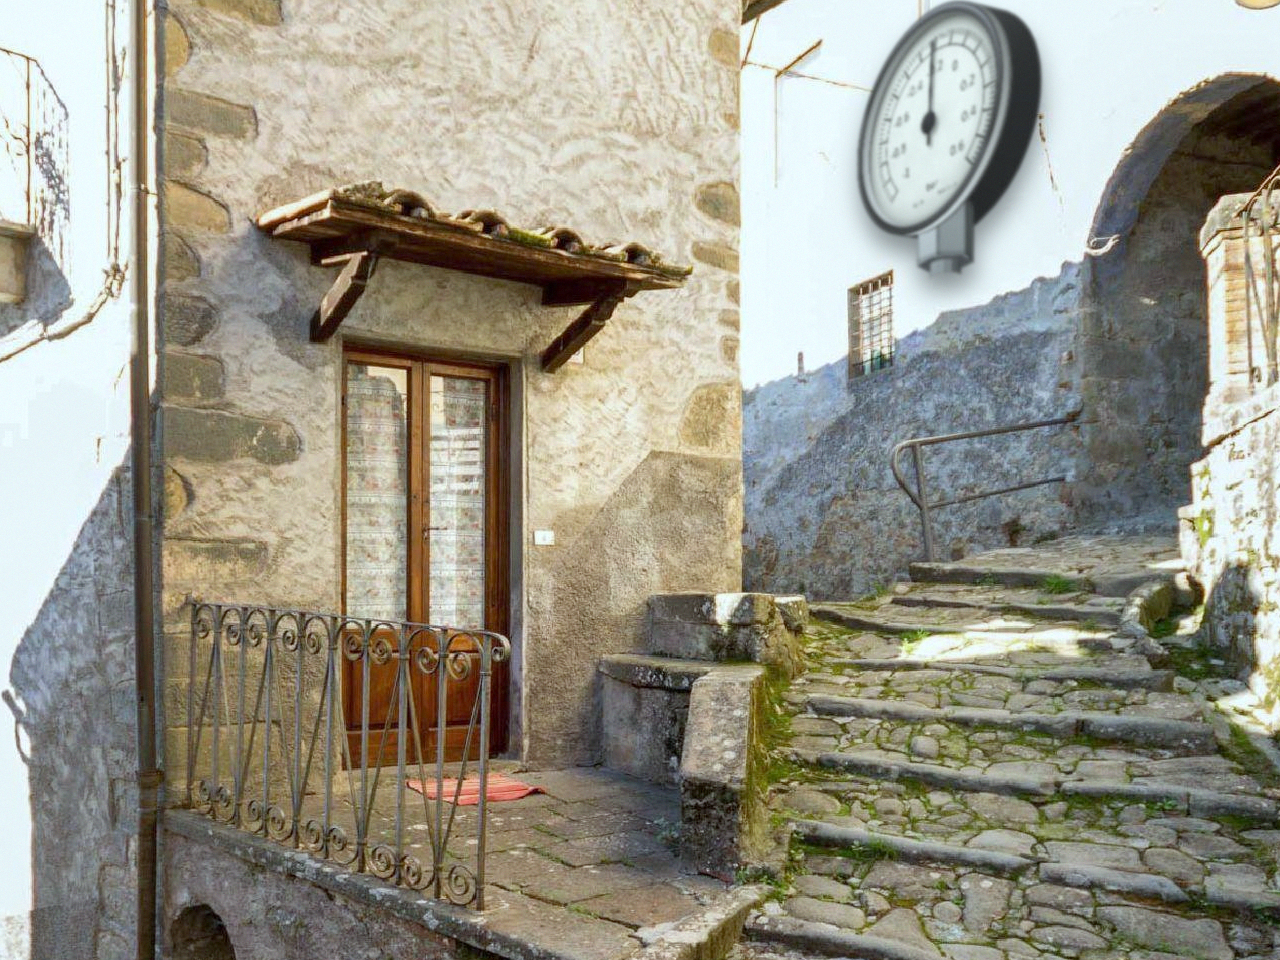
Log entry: -0.2bar
